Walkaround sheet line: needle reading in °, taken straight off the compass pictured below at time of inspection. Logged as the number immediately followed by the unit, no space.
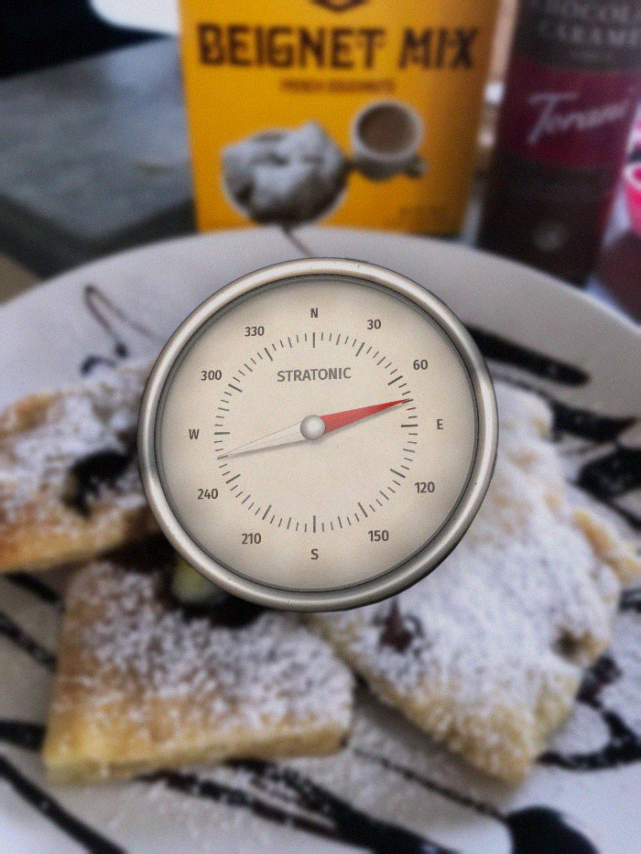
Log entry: 75°
